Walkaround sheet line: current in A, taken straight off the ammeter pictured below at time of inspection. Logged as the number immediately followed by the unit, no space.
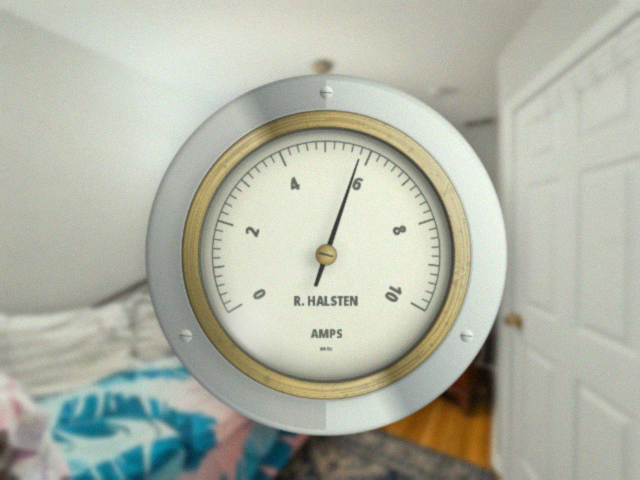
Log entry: 5.8A
